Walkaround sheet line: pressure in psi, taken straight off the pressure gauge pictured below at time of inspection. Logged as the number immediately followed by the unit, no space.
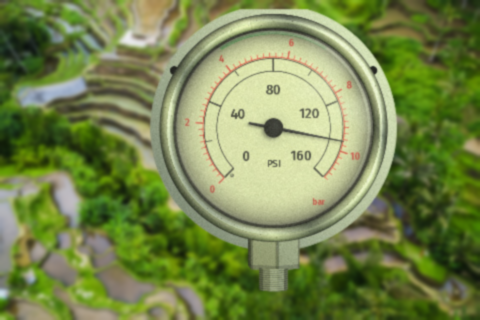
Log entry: 140psi
